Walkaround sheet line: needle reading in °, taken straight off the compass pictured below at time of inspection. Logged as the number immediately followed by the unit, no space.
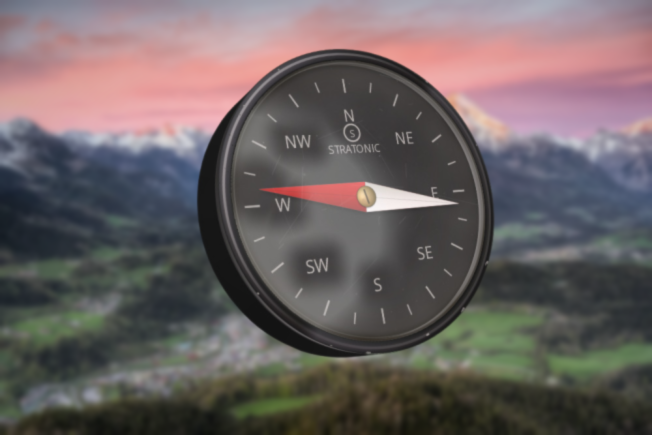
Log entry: 277.5°
